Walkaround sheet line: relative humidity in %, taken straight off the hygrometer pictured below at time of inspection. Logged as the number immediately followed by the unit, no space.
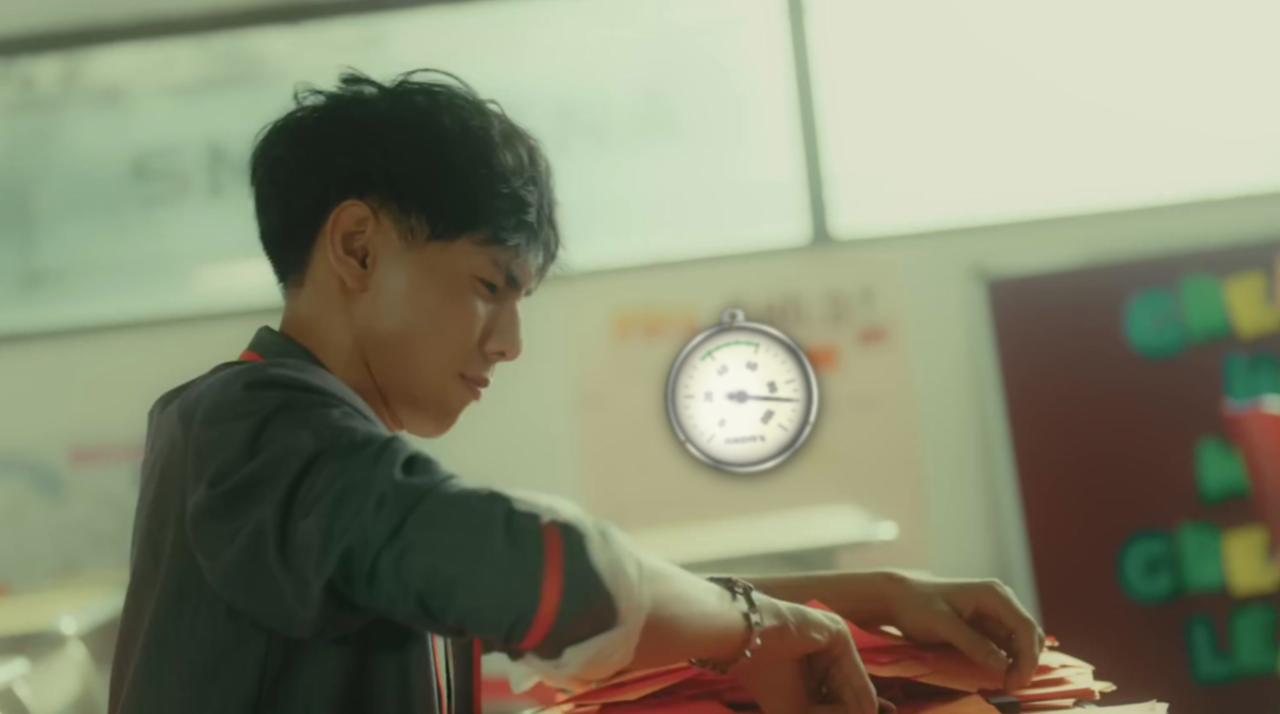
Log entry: 88%
